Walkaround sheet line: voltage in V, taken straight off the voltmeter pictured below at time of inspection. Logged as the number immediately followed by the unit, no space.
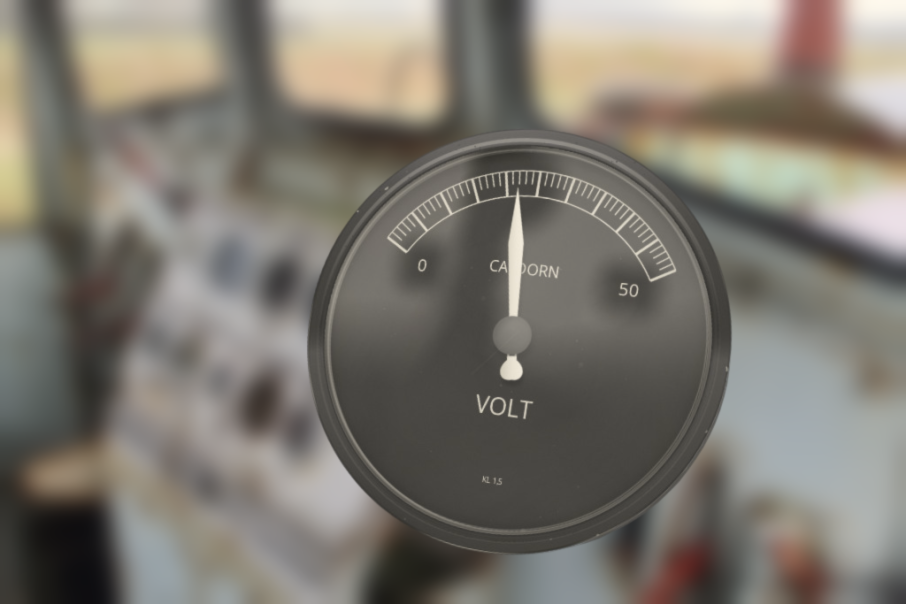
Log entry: 22V
